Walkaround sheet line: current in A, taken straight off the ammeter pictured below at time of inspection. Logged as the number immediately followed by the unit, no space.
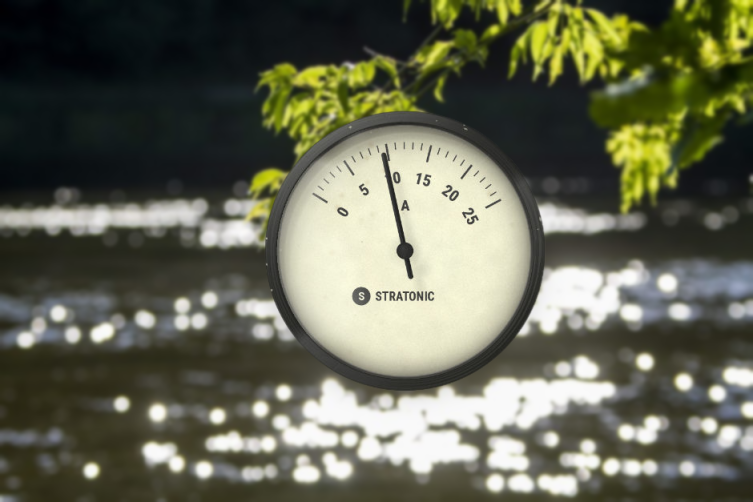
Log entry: 9.5A
